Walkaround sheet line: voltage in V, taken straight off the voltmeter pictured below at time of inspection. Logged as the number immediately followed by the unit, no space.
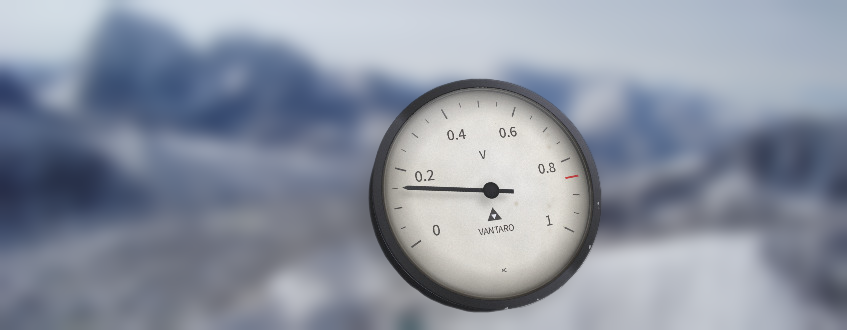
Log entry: 0.15V
